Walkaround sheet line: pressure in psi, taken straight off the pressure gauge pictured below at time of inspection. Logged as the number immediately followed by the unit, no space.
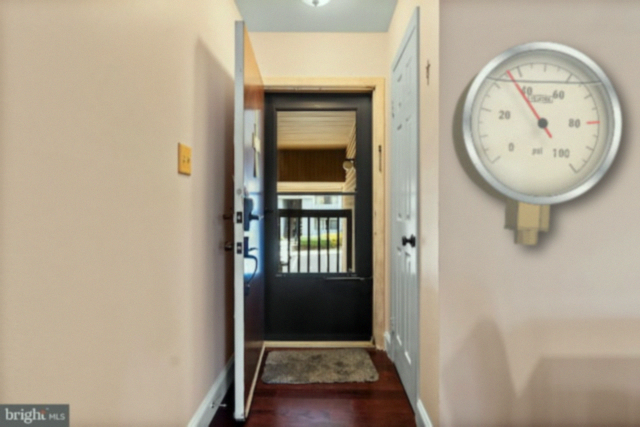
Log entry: 35psi
